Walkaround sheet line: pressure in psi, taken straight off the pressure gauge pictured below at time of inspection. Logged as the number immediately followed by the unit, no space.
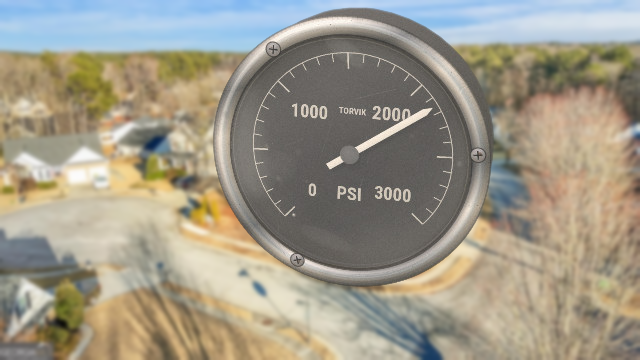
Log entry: 2150psi
